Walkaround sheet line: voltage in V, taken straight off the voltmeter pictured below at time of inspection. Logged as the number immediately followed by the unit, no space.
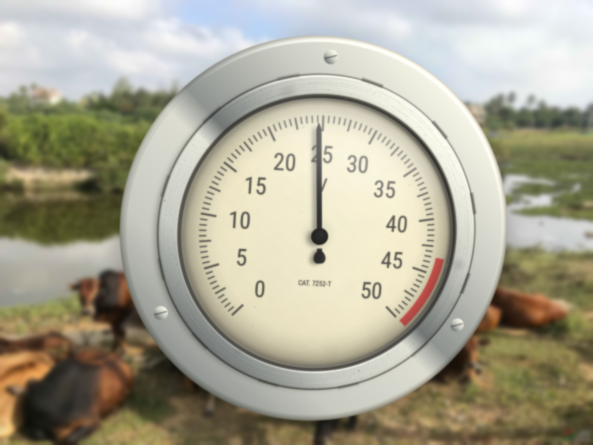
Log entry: 24.5V
